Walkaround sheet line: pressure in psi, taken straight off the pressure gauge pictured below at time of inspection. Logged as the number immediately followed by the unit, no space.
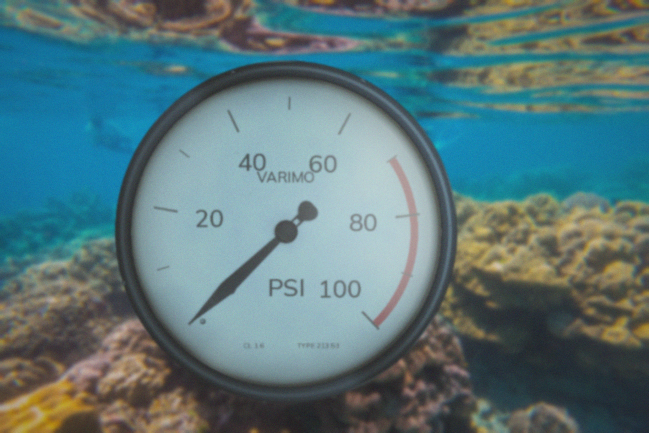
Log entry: 0psi
